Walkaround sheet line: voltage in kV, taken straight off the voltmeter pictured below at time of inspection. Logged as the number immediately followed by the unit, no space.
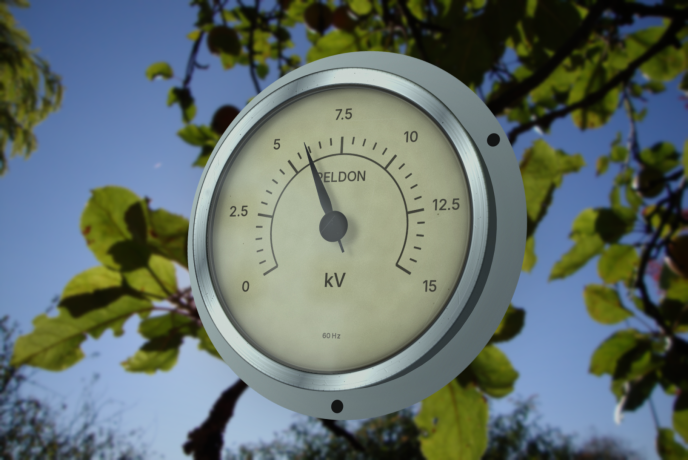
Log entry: 6kV
